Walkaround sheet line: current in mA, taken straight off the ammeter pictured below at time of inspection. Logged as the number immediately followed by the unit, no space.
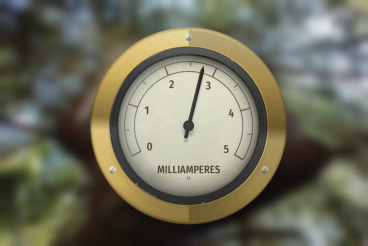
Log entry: 2.75mA
